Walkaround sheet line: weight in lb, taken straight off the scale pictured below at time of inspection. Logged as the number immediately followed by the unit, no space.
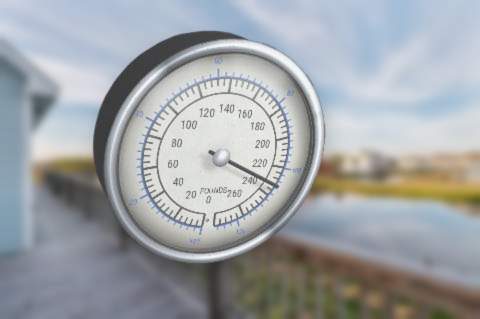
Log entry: 232lb
